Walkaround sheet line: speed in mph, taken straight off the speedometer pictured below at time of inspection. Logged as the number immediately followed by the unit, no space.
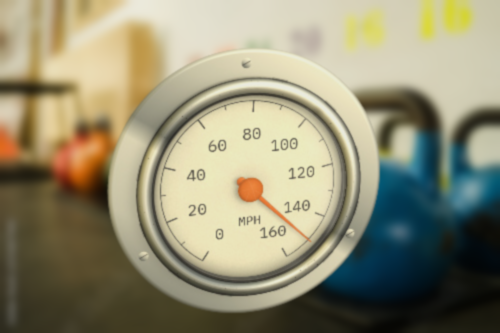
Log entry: 150mph
